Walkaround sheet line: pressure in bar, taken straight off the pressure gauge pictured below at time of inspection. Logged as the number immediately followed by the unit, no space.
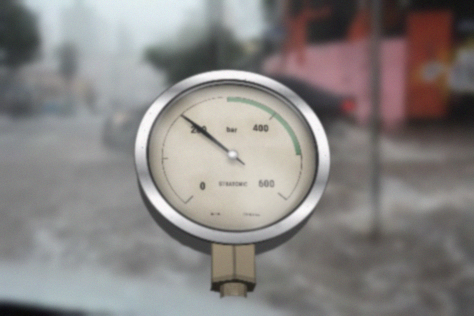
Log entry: 200bar
